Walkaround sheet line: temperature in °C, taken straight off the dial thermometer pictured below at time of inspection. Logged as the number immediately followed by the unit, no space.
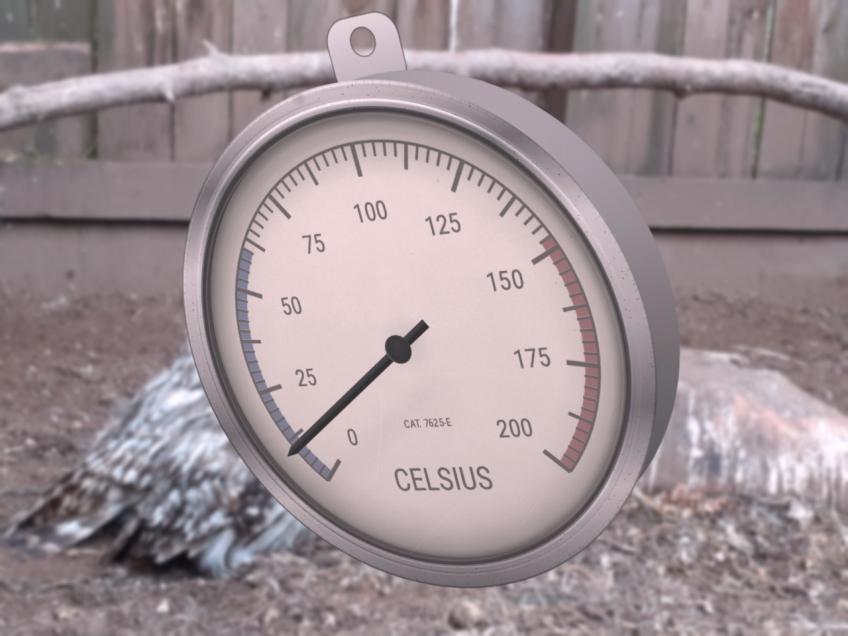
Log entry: 10°C
